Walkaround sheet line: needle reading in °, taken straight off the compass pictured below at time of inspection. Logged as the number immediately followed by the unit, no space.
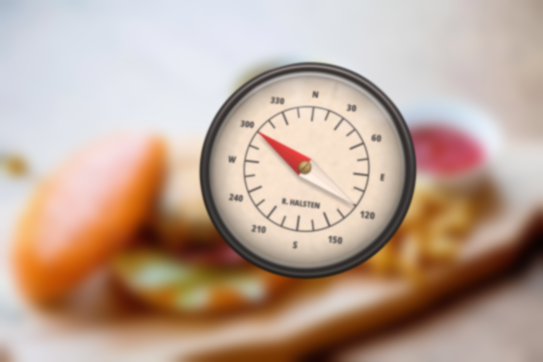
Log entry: 300°
